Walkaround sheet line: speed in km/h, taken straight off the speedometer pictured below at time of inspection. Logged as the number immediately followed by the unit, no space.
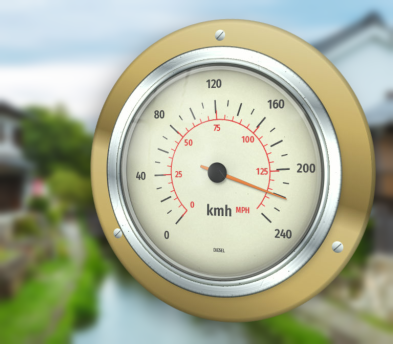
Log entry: 220km/h
